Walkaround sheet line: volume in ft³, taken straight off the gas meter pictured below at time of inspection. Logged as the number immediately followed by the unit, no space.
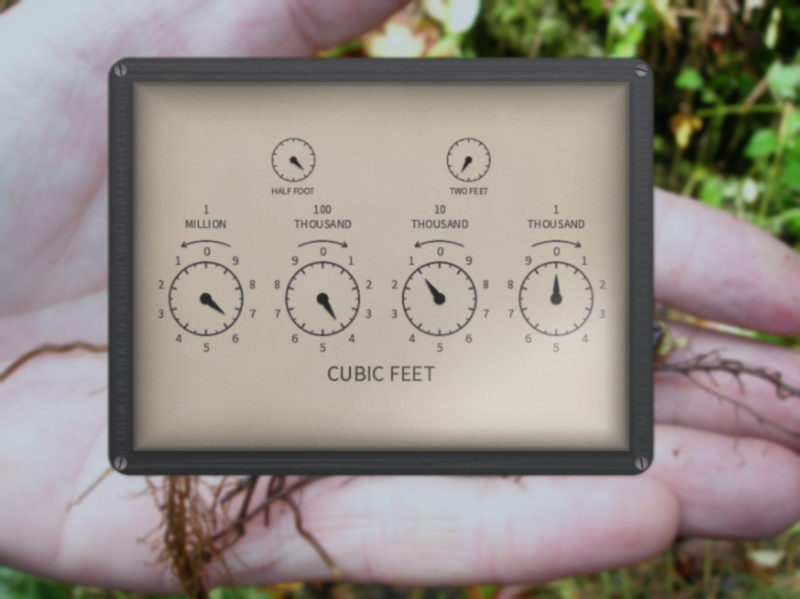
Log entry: 641000ft³
